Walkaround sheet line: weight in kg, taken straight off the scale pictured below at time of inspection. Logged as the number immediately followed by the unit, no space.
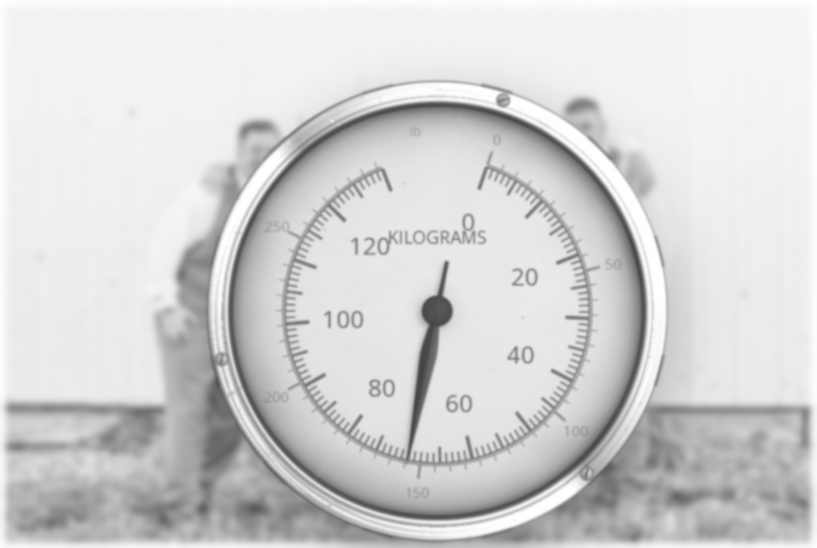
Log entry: 70kg
